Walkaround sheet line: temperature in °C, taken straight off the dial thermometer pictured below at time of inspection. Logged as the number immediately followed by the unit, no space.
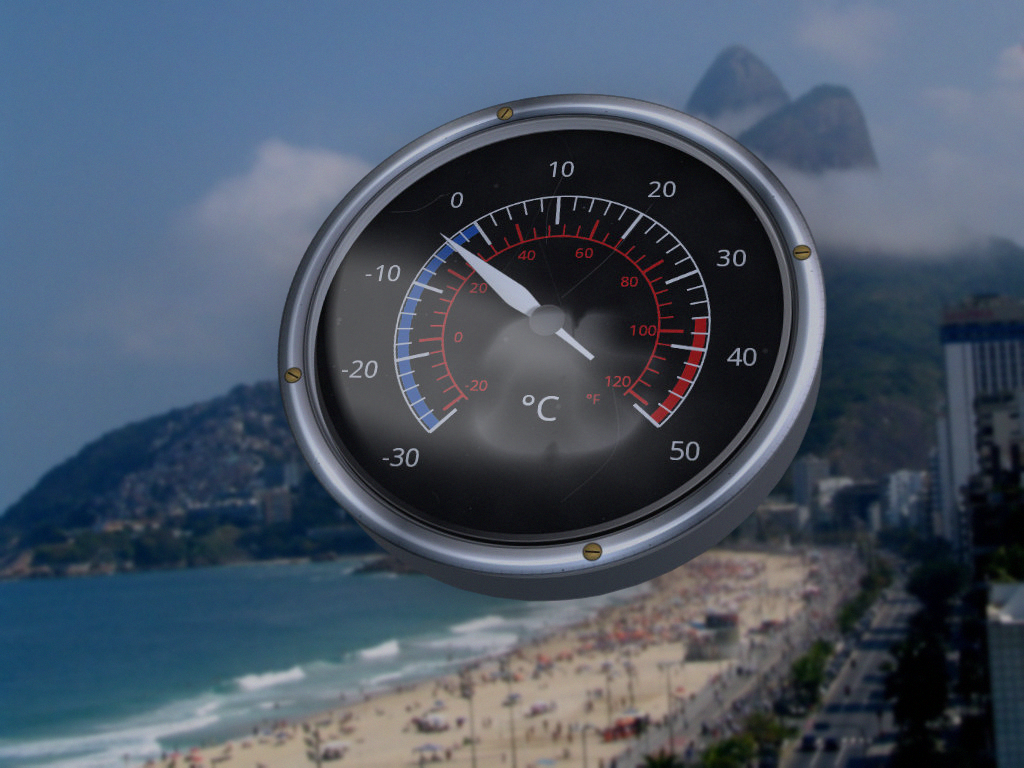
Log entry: -4°C
